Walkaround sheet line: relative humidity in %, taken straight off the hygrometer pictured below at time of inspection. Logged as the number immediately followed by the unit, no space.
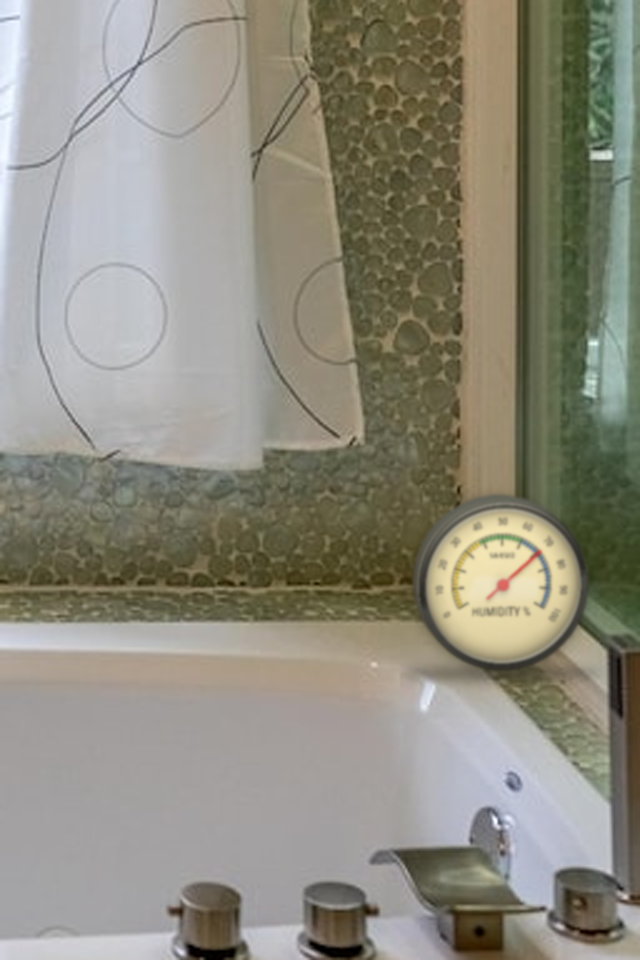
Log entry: 70%
